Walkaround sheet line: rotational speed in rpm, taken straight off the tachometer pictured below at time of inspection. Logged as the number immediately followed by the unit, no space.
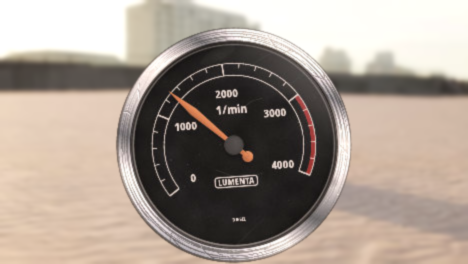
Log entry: 1300rpm
